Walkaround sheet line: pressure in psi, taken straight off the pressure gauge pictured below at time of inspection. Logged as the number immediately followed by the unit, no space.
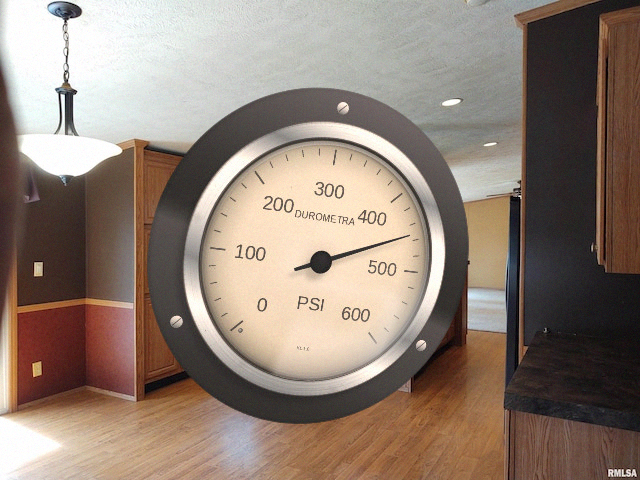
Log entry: 450psi
